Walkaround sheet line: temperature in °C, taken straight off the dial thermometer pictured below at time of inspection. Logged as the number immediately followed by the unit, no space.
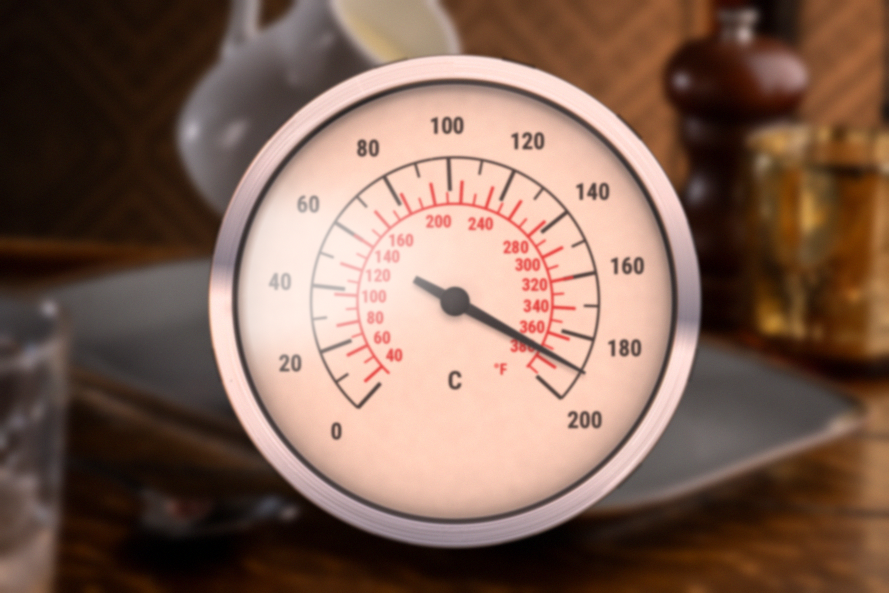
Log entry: 190°C
